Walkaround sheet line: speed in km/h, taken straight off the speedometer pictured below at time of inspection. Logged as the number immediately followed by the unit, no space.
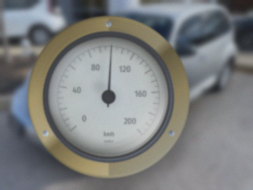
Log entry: 100km/h
